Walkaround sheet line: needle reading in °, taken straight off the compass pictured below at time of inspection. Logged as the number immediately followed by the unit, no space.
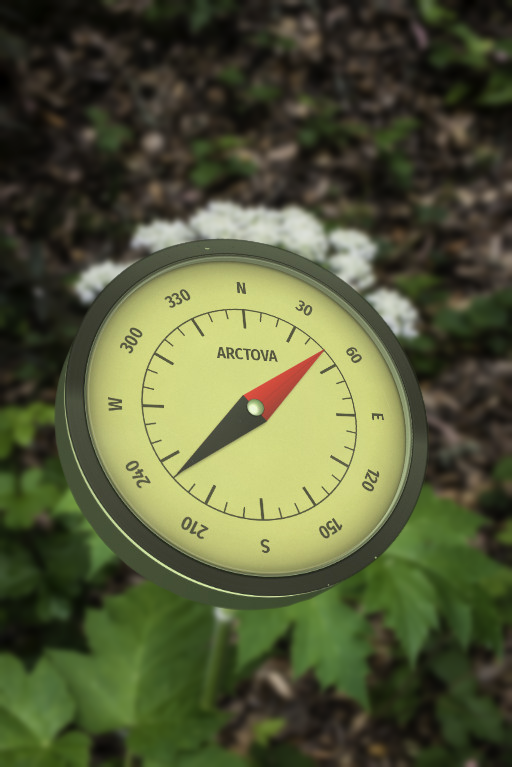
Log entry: 50°
